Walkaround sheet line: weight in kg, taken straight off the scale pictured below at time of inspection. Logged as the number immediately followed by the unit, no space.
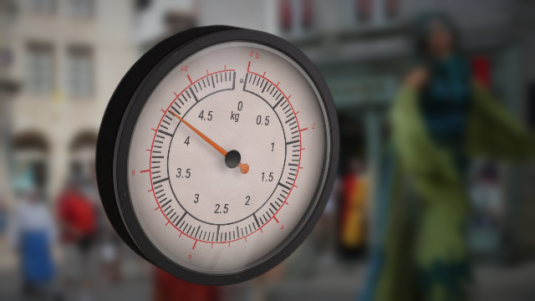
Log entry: 4.2kg
